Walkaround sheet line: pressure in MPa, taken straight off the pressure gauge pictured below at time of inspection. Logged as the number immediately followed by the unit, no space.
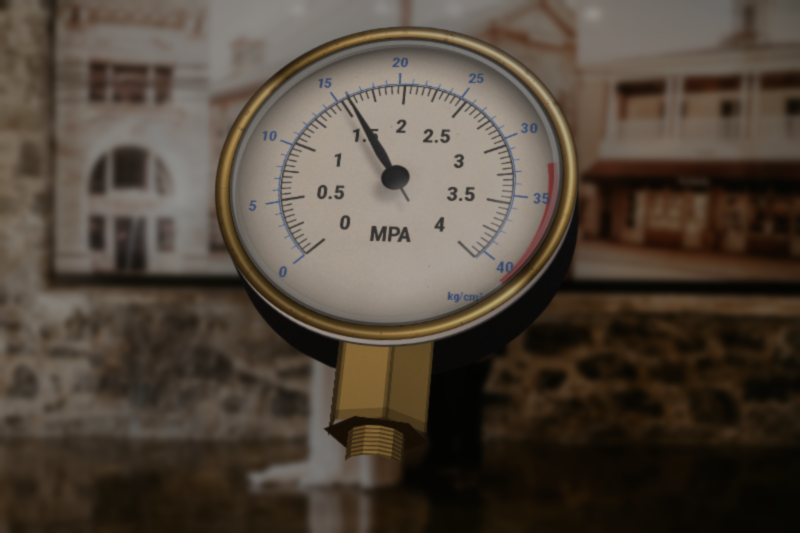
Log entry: 1.55MPa
